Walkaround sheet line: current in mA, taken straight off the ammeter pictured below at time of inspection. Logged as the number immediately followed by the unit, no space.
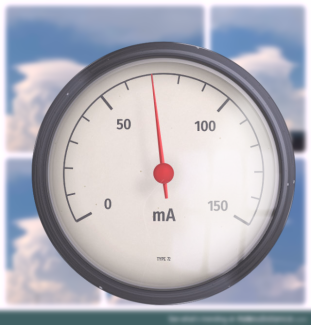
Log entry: 70mA
